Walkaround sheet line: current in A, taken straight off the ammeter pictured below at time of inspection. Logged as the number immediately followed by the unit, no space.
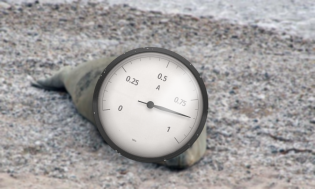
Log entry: 0.85A
